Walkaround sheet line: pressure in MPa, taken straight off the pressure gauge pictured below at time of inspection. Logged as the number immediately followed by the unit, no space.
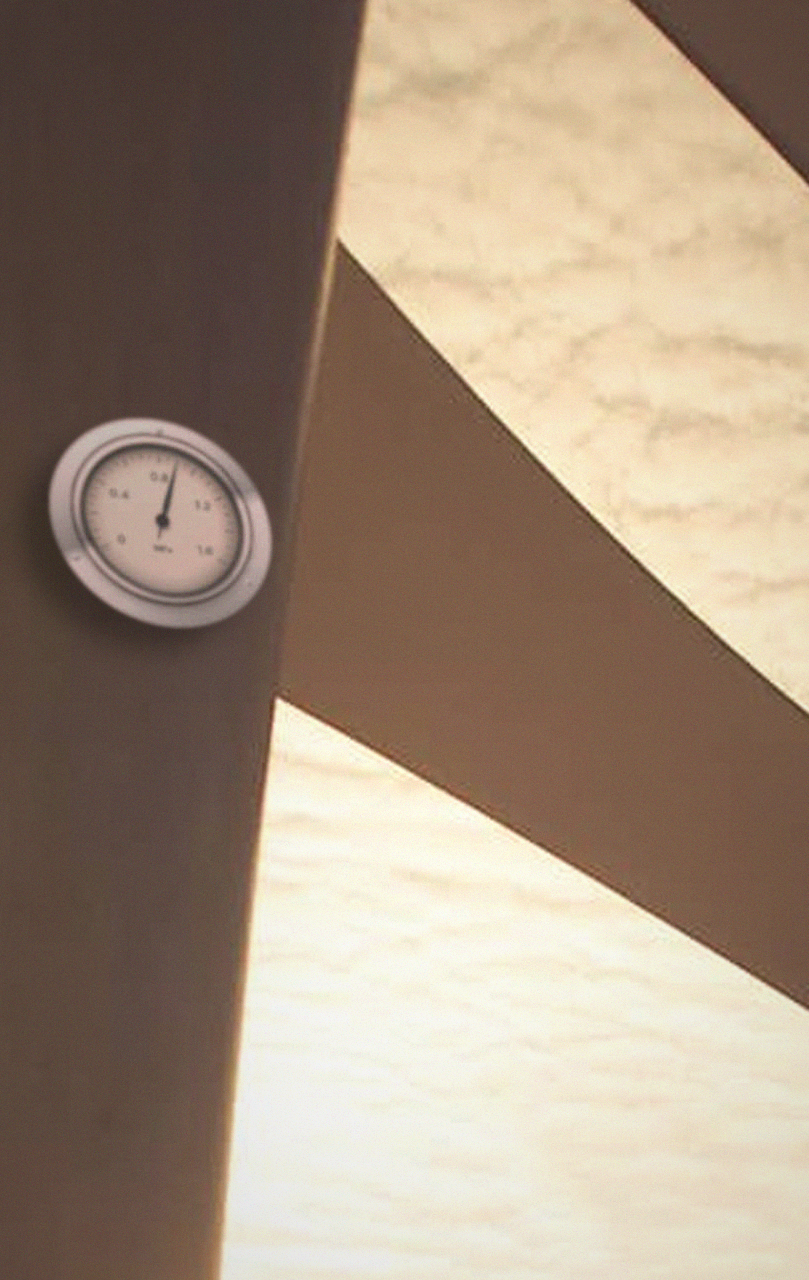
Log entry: 0.9MPa
